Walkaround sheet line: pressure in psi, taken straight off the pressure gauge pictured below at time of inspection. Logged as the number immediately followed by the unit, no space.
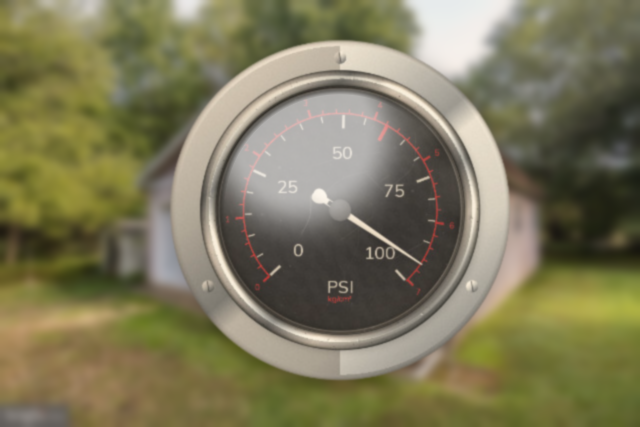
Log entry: 95psi
